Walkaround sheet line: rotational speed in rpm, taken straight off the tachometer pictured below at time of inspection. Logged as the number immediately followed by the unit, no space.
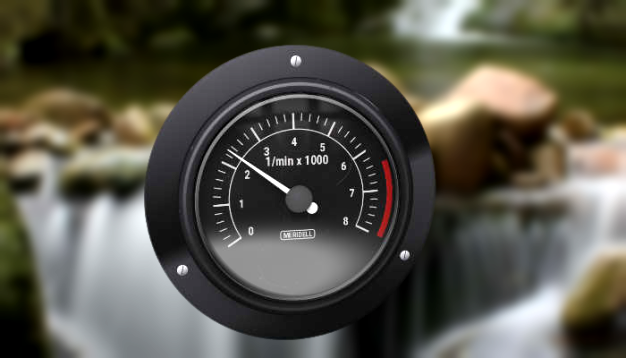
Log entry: 2300rpm
